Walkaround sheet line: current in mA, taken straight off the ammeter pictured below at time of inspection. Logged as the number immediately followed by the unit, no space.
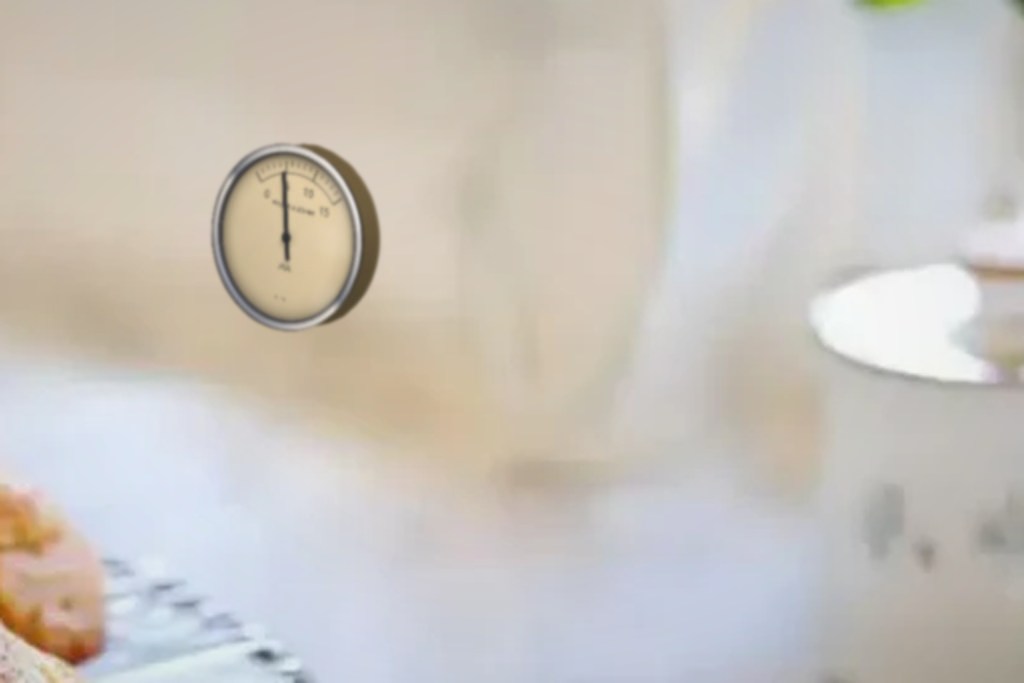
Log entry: 5mA
